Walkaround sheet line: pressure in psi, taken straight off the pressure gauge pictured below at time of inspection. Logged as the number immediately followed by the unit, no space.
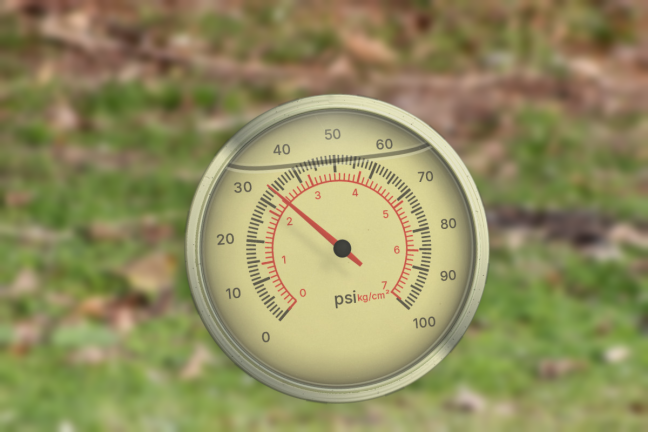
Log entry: 33psi
